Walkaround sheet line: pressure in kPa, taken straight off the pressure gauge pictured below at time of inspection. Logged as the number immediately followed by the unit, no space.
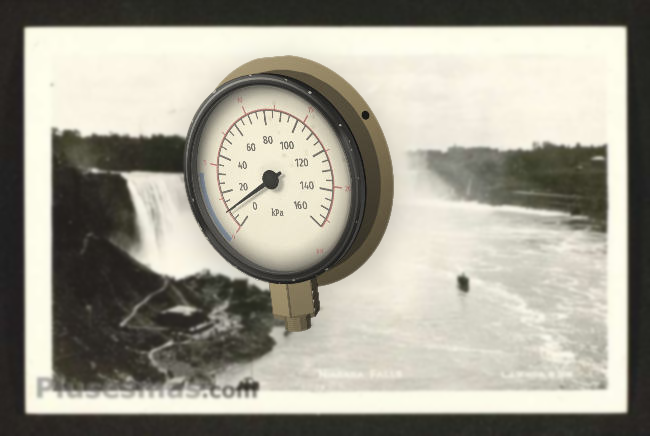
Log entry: 10kPa
